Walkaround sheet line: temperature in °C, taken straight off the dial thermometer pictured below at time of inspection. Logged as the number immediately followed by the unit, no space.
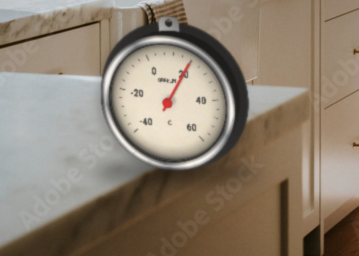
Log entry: 20°C
